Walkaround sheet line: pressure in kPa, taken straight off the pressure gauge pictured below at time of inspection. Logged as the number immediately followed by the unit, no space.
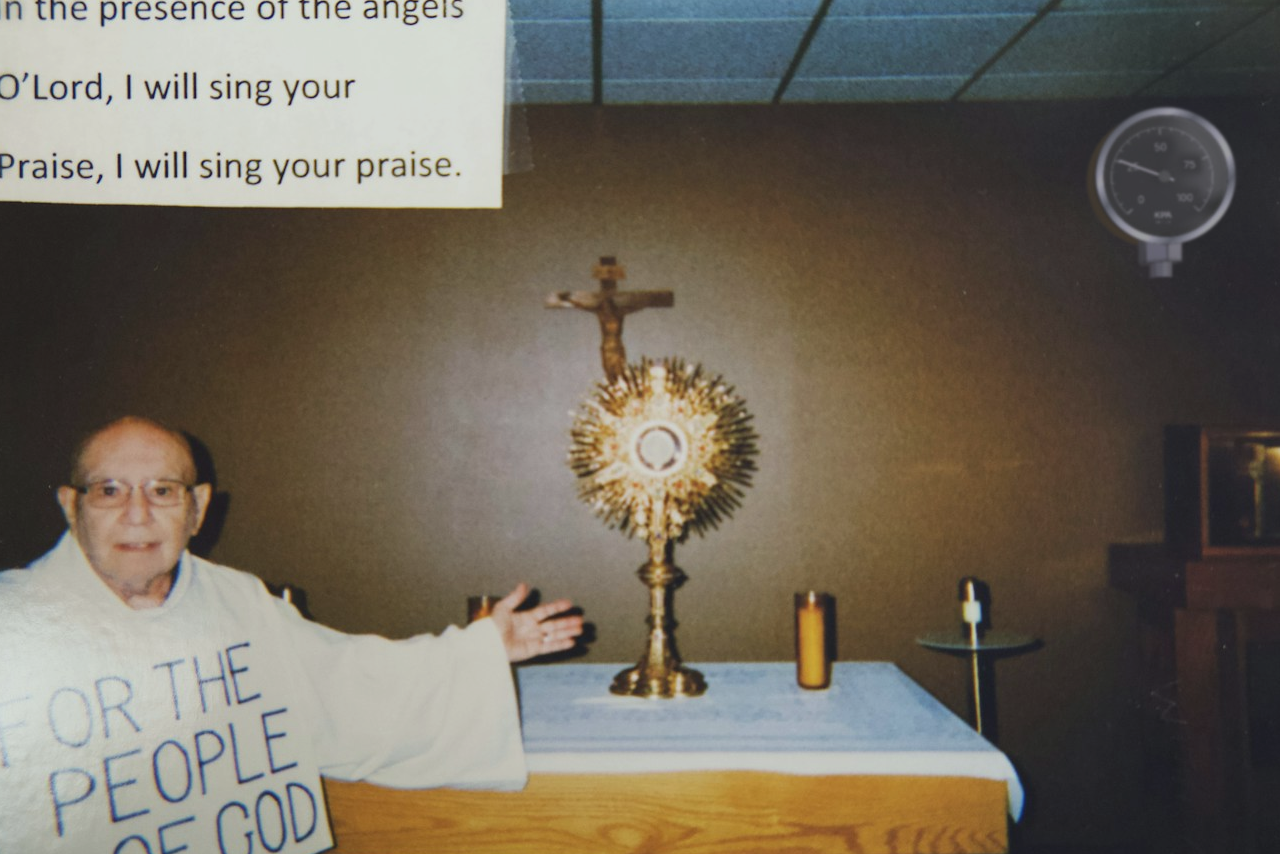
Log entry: 25kPa
